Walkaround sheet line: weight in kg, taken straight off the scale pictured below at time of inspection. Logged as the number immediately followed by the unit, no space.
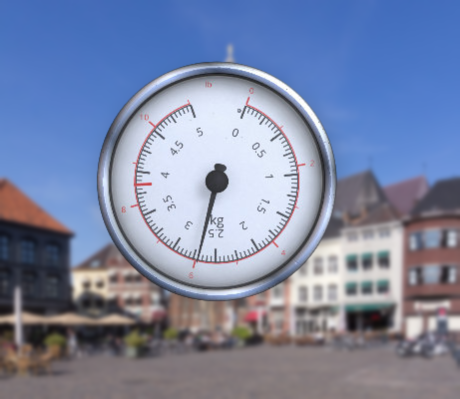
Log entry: 2.7kg
